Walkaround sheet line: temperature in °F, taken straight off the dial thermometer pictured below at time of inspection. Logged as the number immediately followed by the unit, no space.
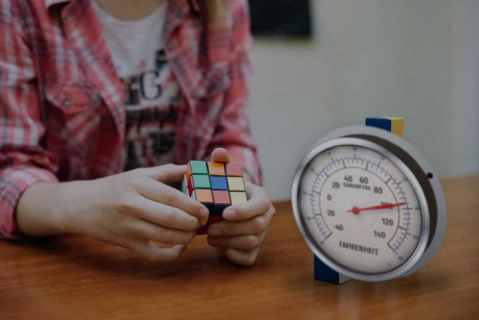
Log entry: 100°F
